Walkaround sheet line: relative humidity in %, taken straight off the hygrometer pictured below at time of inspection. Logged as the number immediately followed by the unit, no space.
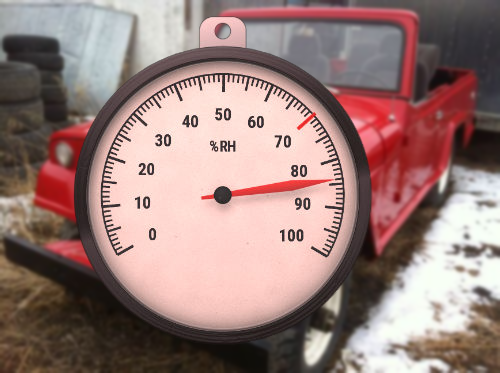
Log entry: 84%
